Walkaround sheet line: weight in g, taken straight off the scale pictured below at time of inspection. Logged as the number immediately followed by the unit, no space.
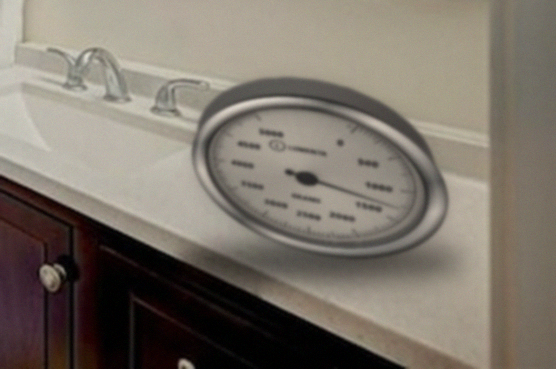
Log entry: 1250g
